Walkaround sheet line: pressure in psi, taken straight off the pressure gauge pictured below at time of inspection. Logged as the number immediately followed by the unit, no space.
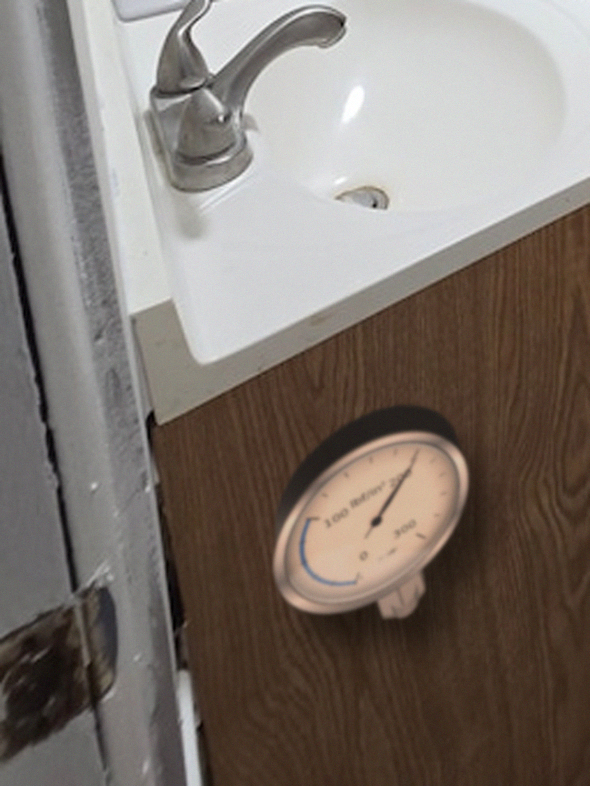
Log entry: 200psi
